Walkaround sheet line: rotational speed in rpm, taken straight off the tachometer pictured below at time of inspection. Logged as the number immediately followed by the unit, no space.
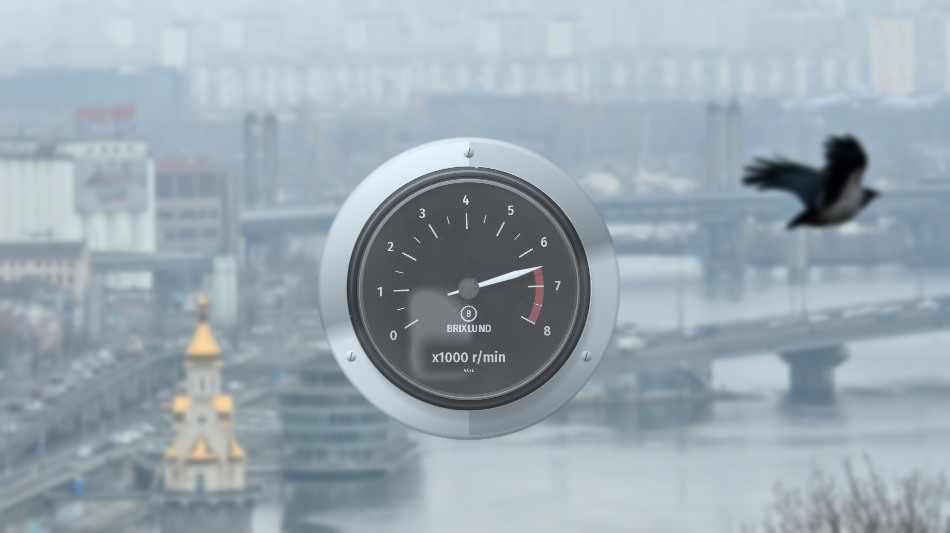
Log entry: 6500rpm
